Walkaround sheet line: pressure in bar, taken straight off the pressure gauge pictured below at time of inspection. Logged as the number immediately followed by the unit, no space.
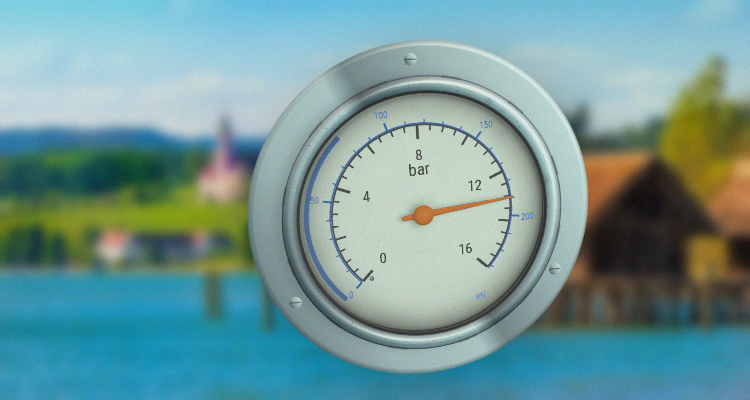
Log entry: 13bar
